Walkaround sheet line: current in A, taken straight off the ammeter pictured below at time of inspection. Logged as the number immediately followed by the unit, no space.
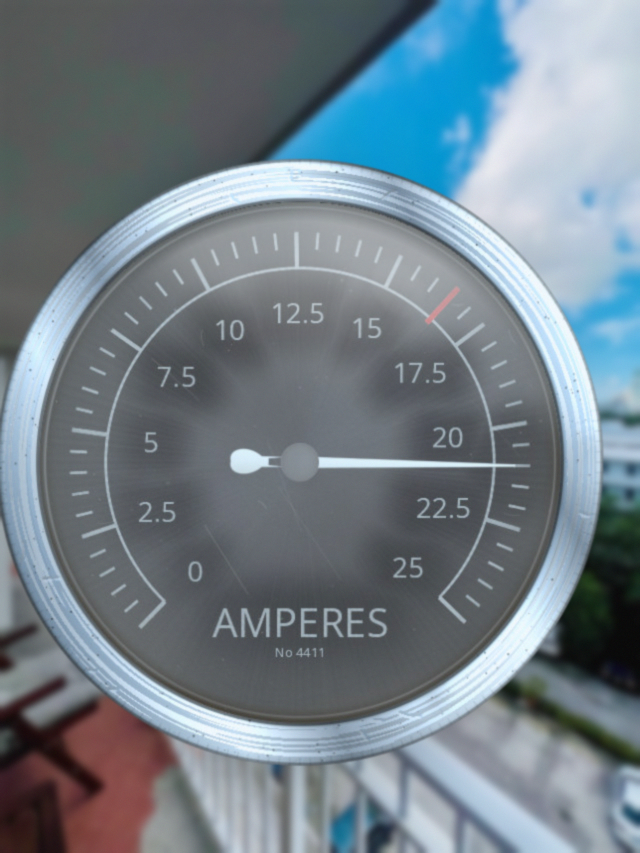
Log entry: 21A
